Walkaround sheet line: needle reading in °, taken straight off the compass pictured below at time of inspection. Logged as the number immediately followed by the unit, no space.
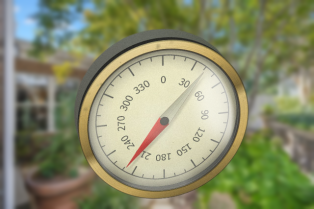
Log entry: 220°
